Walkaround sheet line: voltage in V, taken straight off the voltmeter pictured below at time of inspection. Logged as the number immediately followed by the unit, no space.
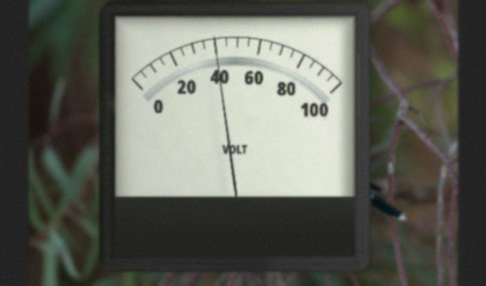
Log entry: 40V
